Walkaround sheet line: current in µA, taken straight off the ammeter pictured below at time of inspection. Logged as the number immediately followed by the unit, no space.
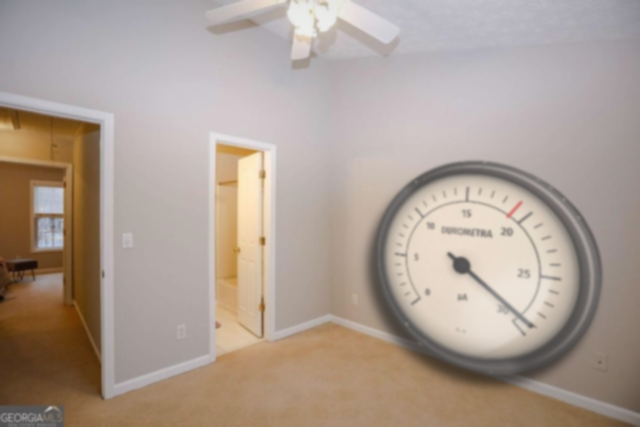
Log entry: 29µA
